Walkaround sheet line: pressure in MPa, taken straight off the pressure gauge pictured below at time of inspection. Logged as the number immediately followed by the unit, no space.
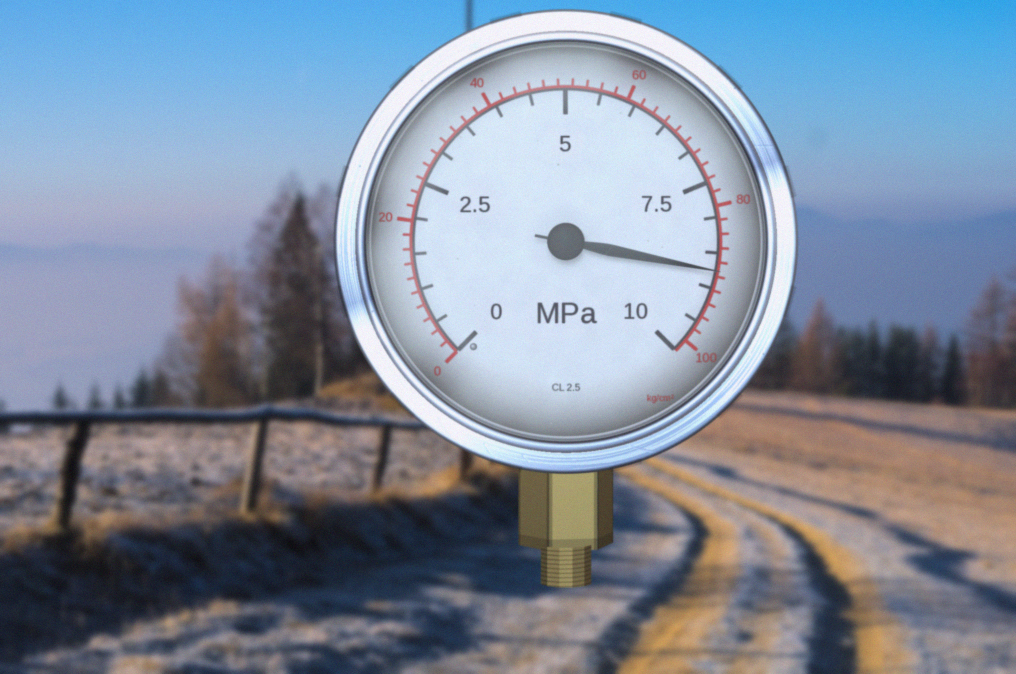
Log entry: 8.75MPa
